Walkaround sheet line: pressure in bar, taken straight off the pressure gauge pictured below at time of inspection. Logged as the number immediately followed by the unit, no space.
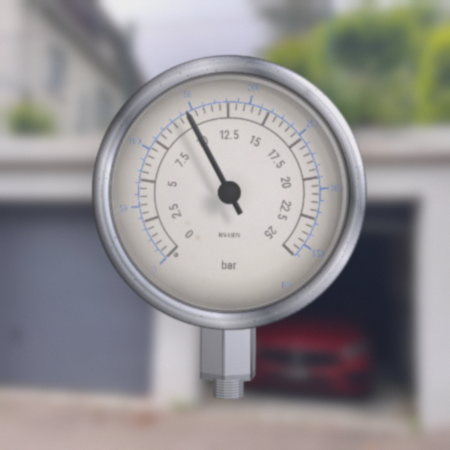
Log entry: 10bar
